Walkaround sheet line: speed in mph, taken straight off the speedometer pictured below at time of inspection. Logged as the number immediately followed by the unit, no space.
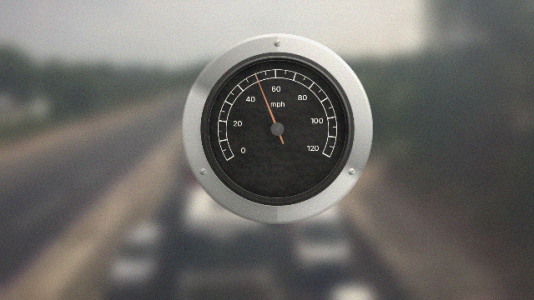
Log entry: 50mph
